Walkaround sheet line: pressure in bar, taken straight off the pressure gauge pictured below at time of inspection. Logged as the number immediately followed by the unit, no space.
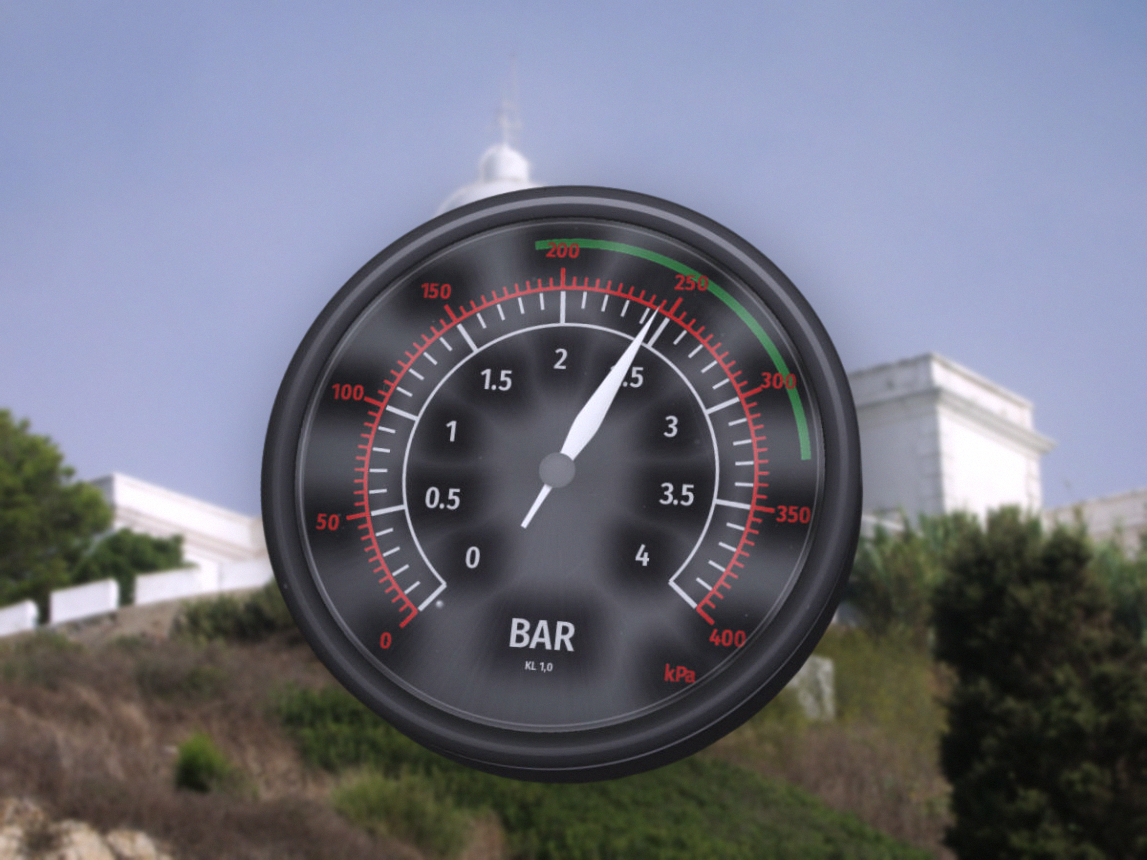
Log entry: 2.45bar
